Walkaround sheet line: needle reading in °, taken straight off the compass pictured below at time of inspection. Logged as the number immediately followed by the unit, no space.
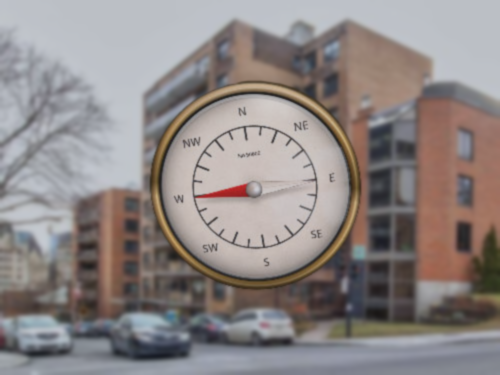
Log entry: 270°
